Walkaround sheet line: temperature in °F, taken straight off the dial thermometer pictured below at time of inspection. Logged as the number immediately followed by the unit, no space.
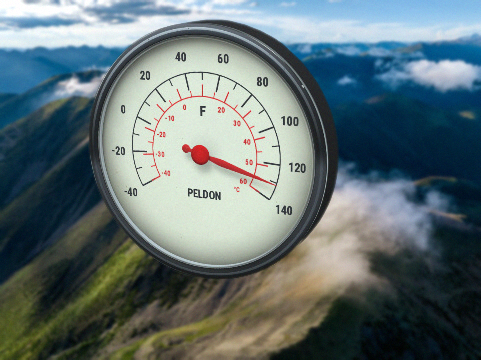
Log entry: 130°F
